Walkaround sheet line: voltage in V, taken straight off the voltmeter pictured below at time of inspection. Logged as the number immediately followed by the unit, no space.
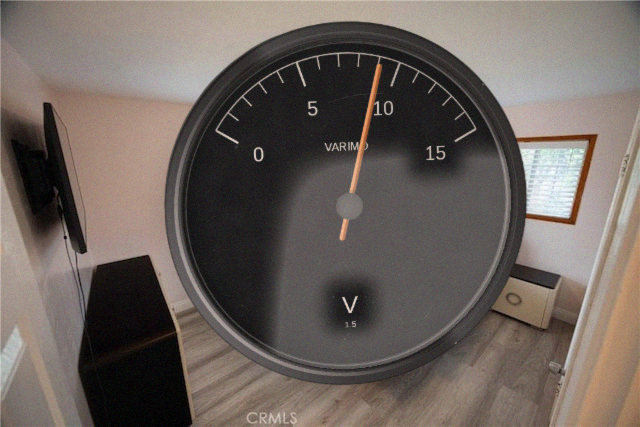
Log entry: 9V
